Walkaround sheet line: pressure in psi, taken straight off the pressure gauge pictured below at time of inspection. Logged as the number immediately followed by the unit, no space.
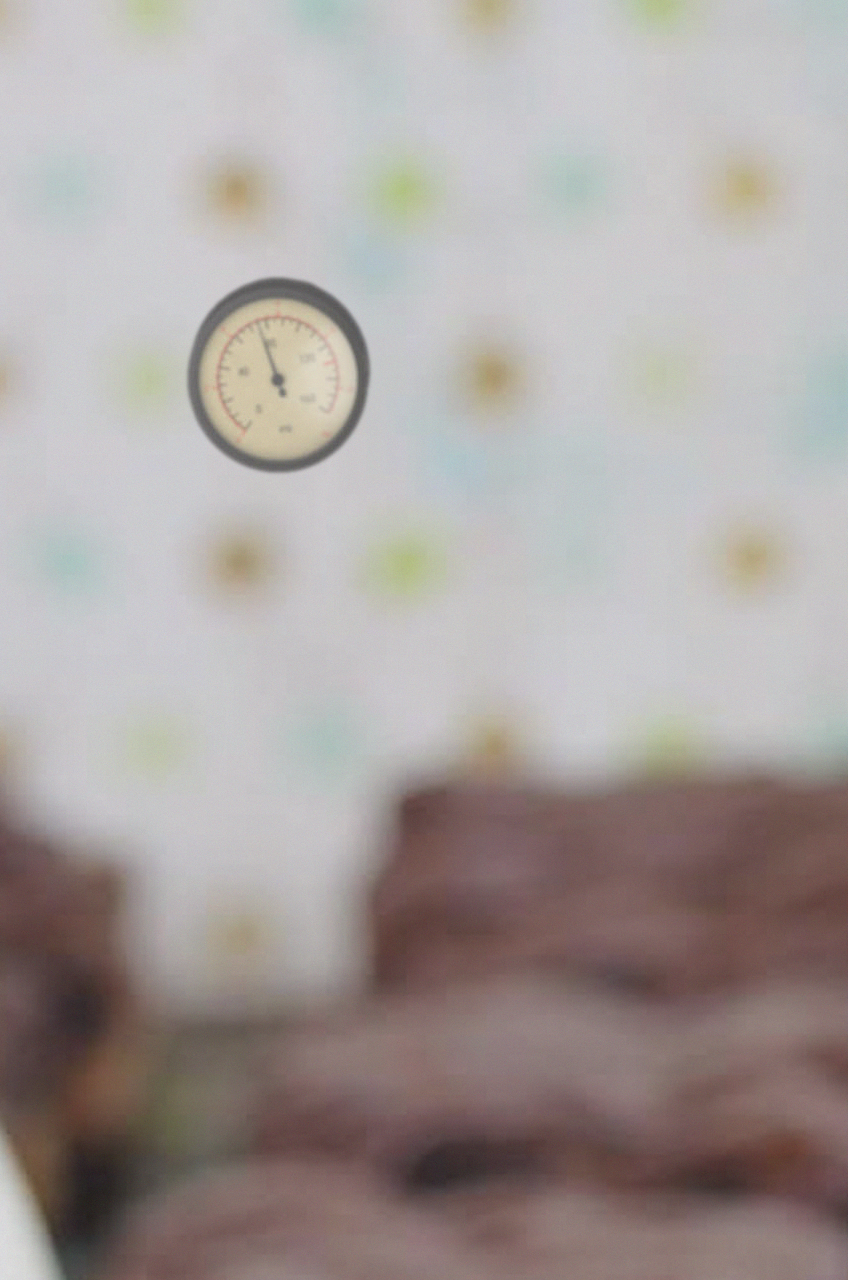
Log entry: 75psi
